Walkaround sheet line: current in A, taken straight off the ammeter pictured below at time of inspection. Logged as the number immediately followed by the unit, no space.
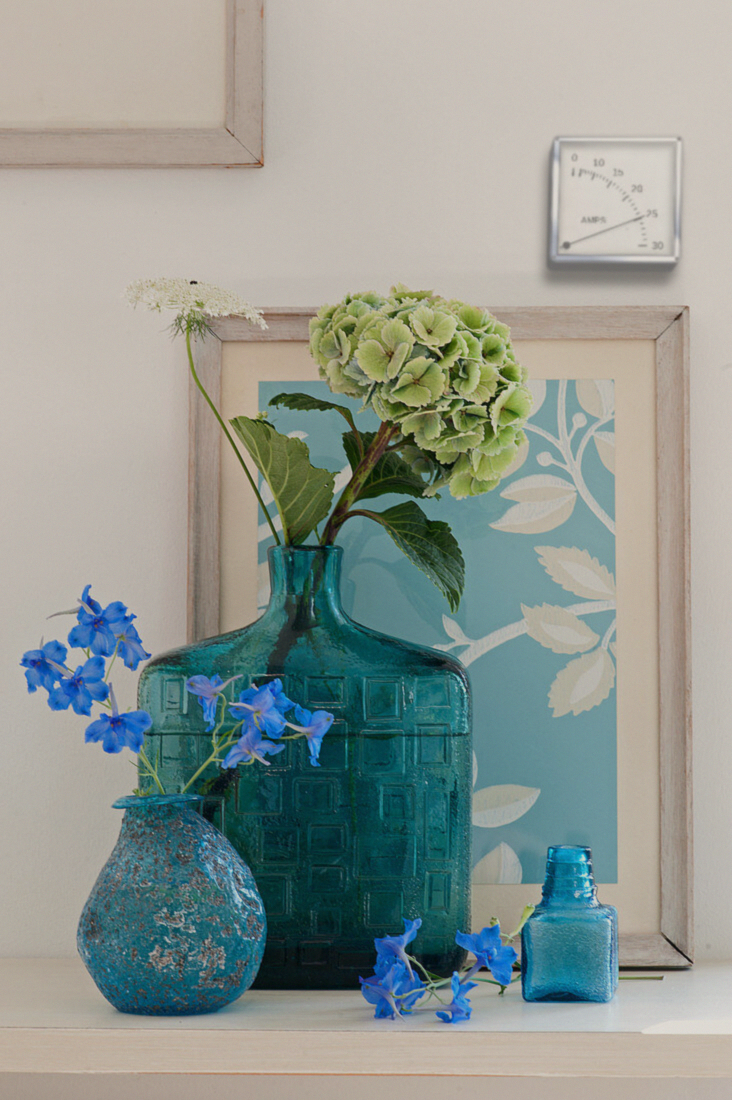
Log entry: 25A
